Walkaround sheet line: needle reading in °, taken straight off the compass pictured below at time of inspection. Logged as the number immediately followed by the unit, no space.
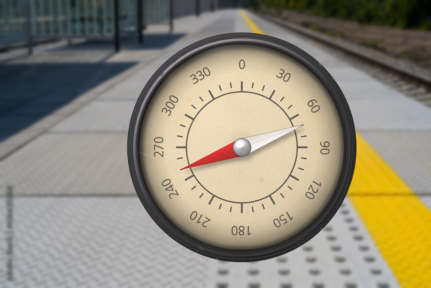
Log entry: 250°
